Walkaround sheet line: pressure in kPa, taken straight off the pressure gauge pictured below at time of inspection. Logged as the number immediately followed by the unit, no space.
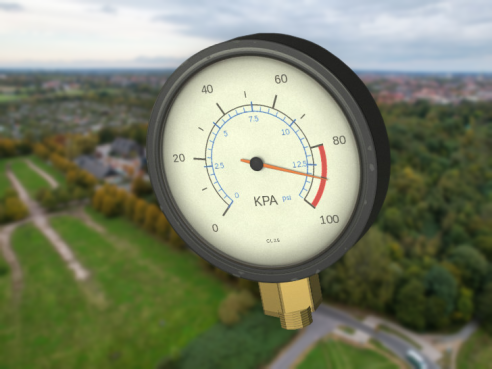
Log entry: 90kPa
